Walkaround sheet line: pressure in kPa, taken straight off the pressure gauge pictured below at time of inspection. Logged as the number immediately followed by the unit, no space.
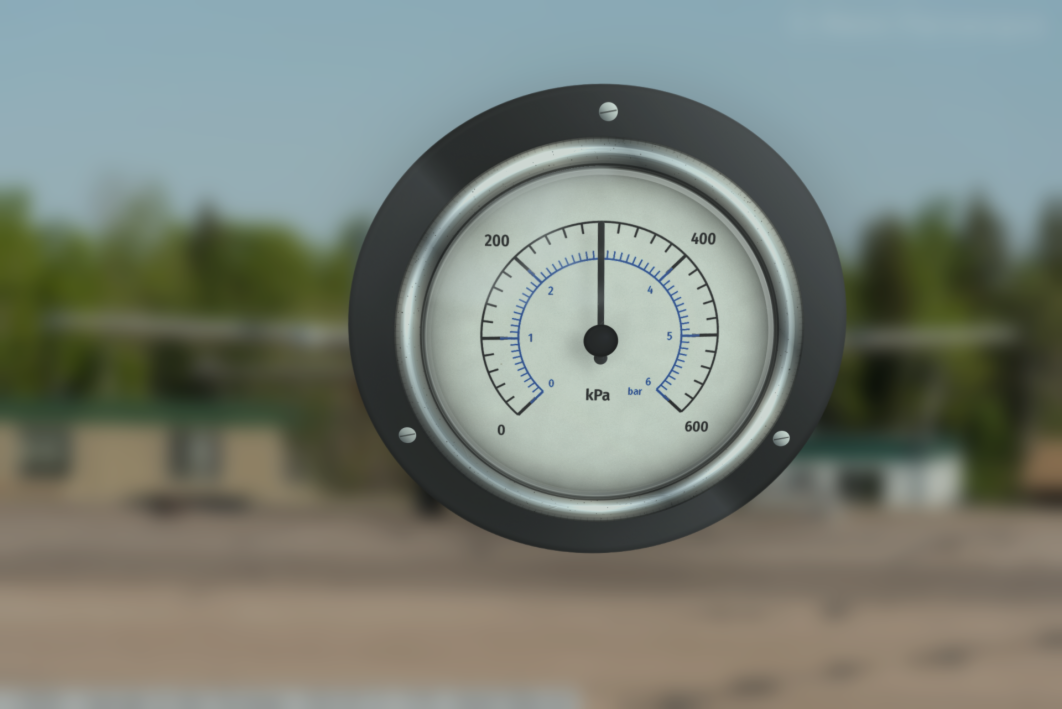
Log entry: 300kPa
